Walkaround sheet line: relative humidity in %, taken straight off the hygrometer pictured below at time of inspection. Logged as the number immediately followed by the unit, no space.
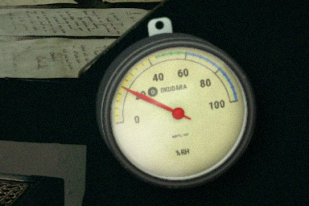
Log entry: 20%
